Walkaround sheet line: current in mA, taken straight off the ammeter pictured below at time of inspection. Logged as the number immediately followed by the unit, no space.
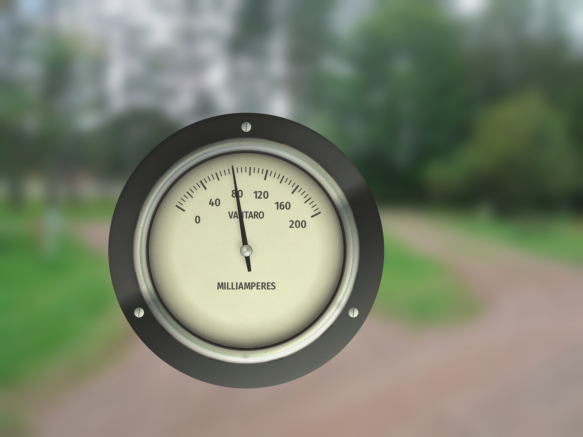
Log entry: 80mA
